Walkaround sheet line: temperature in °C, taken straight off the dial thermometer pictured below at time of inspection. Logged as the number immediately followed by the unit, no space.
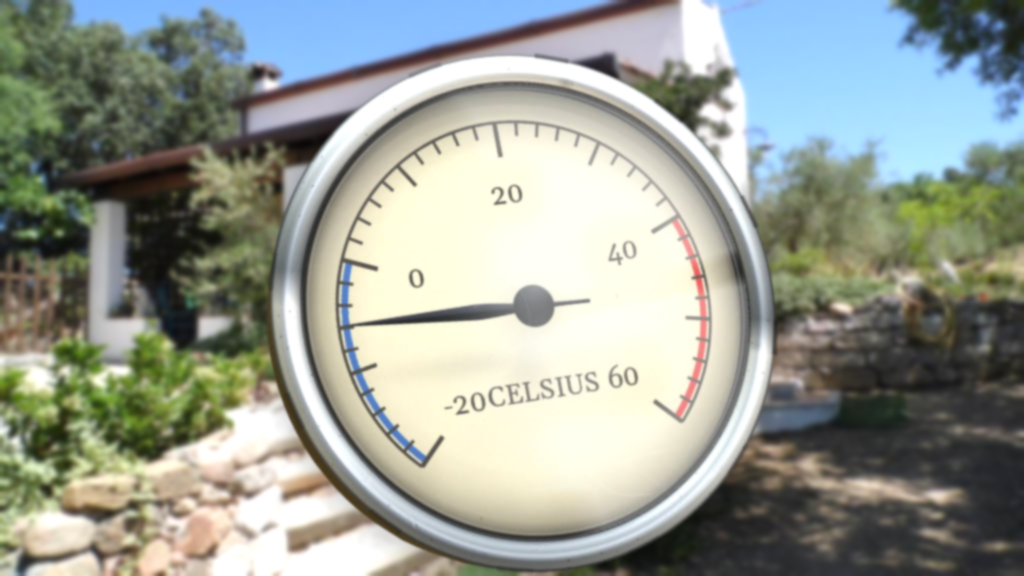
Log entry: -6°C
